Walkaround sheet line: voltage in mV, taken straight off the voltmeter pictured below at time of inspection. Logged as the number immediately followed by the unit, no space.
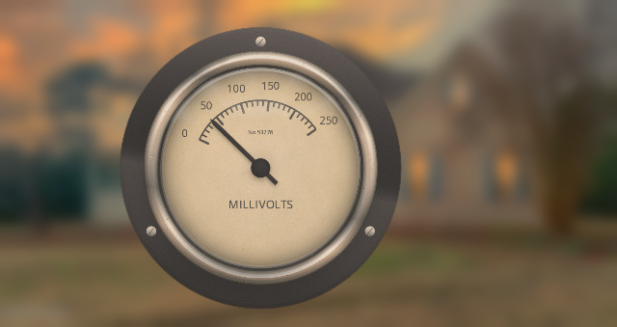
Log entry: 40mV
